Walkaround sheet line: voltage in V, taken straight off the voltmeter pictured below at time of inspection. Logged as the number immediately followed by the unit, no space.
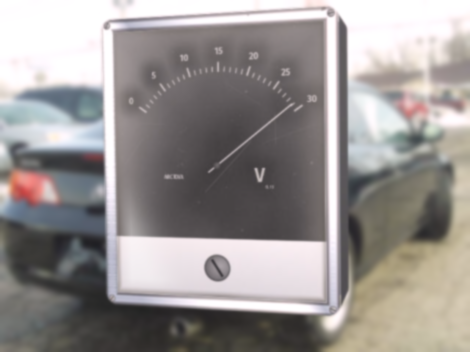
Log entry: 29V
